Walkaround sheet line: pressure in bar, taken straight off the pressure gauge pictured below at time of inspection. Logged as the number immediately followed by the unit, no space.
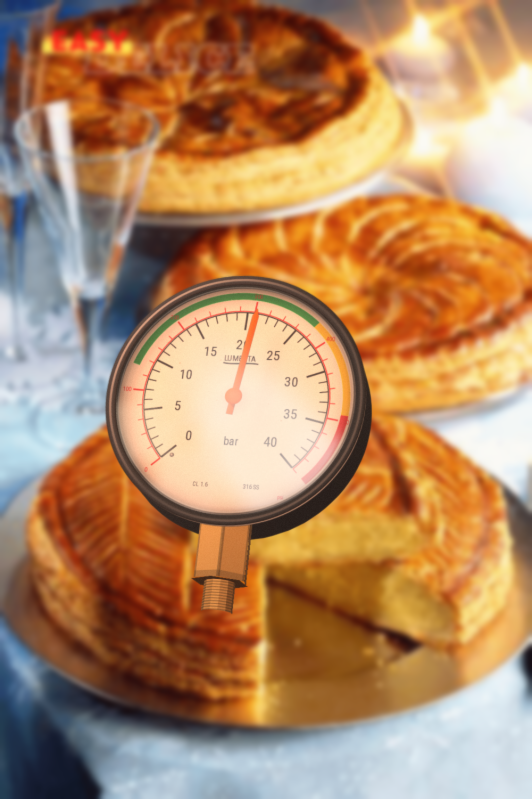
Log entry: 21bar
